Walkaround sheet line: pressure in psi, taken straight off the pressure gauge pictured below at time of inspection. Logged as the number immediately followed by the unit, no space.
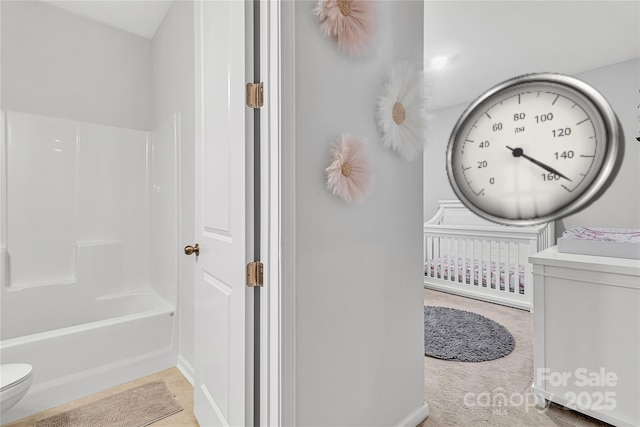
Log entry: 155psi
